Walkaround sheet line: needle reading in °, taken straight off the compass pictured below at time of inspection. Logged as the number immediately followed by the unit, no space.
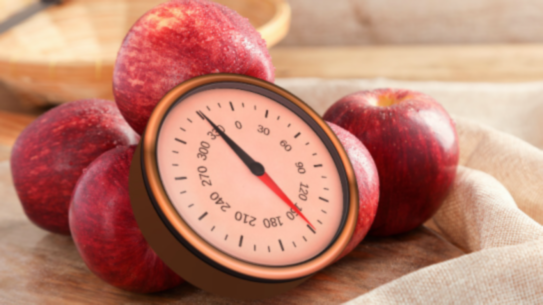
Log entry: 150°
